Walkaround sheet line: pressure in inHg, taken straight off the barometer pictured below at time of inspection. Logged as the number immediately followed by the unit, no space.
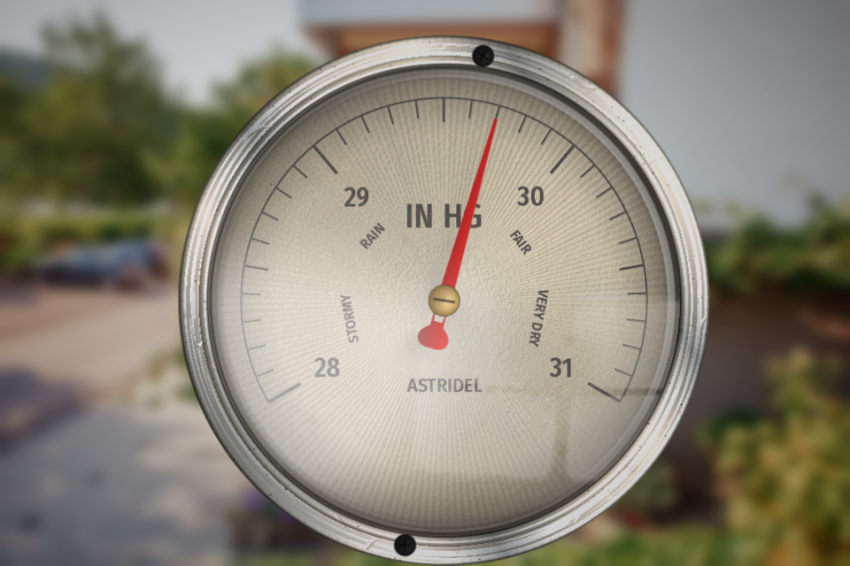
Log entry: 29.7inHg
